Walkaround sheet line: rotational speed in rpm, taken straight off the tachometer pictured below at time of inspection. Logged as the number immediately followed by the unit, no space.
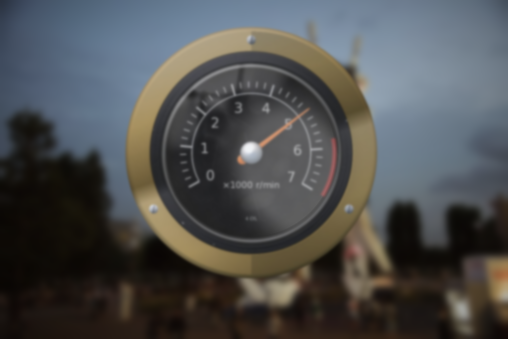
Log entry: 5000rpm
